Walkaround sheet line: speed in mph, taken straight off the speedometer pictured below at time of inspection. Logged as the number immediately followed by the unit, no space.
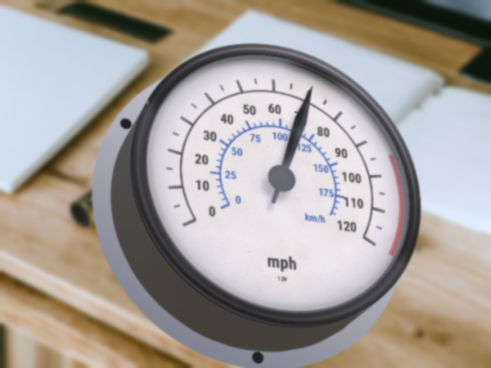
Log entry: 70mph
